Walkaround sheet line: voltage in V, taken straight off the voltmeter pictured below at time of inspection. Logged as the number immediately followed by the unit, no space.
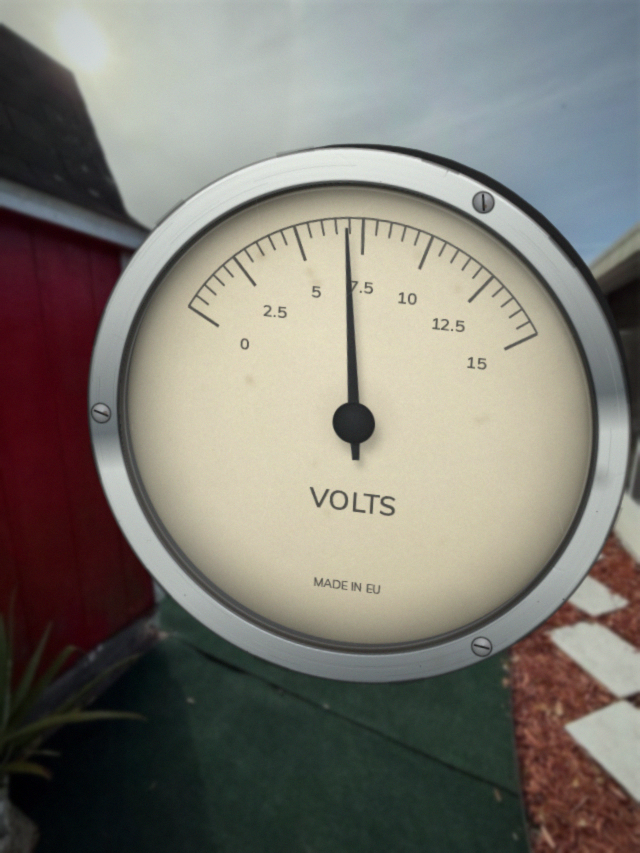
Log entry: 7V
